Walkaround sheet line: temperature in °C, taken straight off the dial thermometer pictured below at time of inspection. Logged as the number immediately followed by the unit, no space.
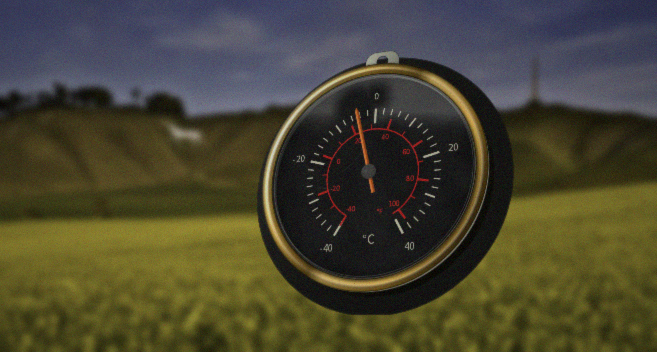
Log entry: -4°C
